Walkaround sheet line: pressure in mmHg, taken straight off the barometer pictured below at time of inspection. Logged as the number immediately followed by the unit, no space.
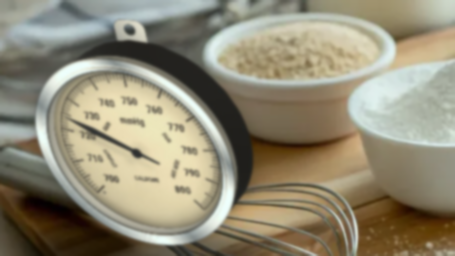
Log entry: 725mmHg
